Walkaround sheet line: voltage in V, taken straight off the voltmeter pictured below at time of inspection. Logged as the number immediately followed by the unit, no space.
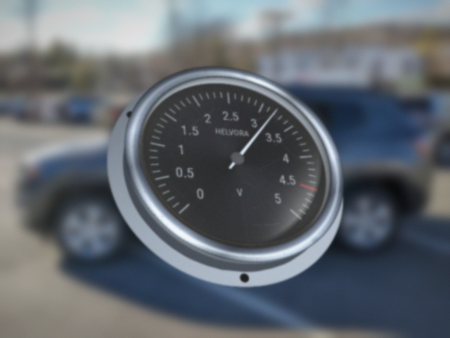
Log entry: 3.2V
